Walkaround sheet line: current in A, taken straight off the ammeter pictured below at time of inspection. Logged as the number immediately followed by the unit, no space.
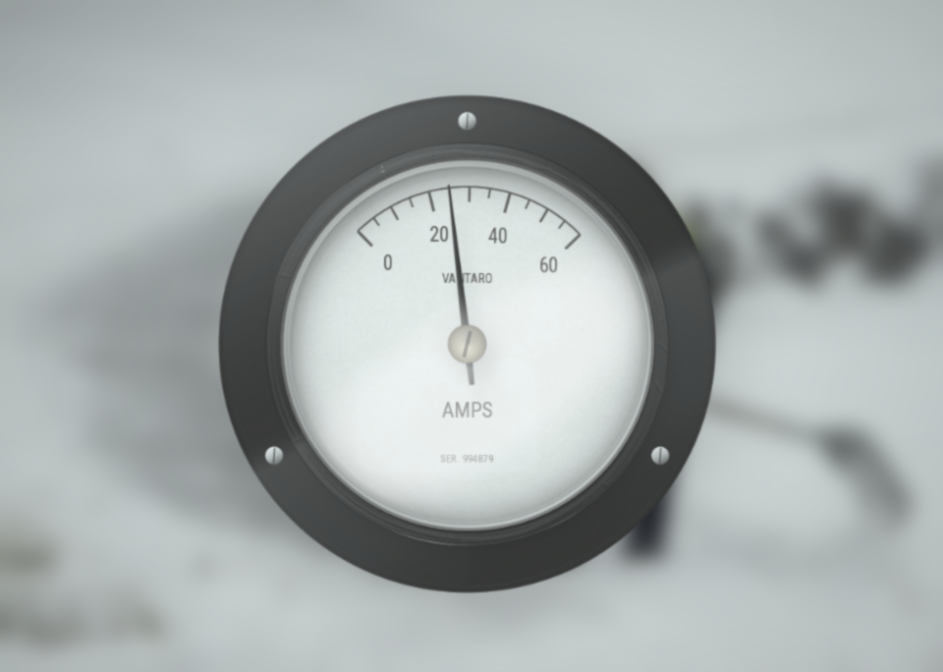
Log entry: 25A
